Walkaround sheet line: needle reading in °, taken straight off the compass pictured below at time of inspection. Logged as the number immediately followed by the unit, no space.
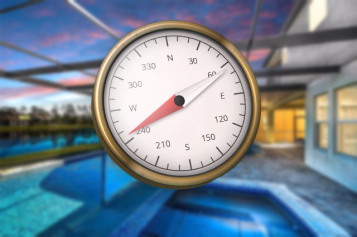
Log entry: 245°
